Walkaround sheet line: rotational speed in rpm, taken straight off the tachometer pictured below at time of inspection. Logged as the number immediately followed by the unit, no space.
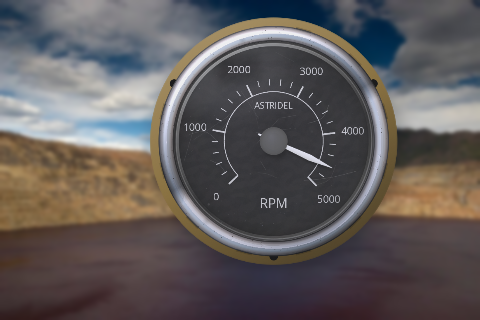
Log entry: 4600rpm
